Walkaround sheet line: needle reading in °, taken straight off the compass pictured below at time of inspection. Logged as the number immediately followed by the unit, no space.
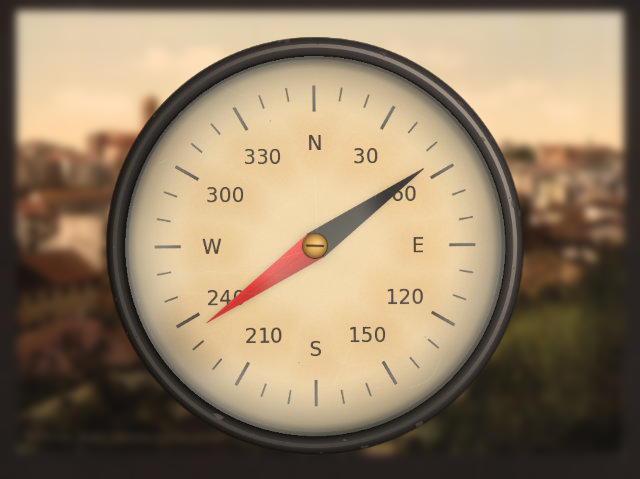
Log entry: 235°
